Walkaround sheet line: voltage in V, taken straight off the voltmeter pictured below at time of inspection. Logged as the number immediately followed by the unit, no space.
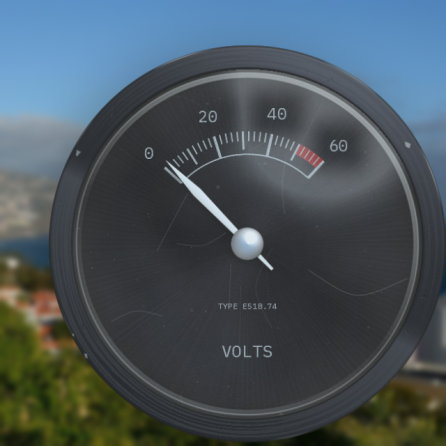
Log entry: 2V
